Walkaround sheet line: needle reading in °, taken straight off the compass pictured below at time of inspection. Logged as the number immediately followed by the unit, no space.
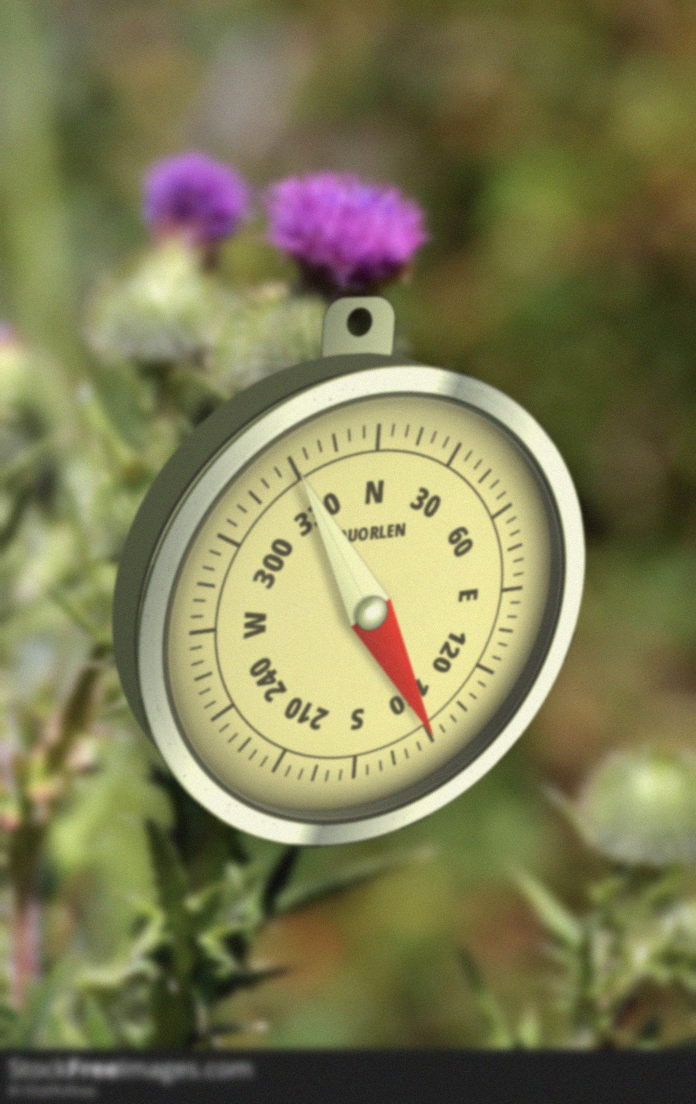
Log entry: 150°
